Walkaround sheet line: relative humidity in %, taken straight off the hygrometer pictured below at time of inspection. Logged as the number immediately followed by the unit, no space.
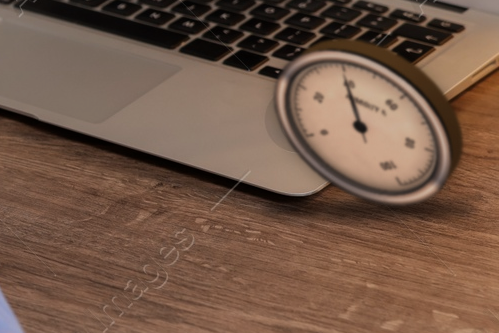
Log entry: 40%
